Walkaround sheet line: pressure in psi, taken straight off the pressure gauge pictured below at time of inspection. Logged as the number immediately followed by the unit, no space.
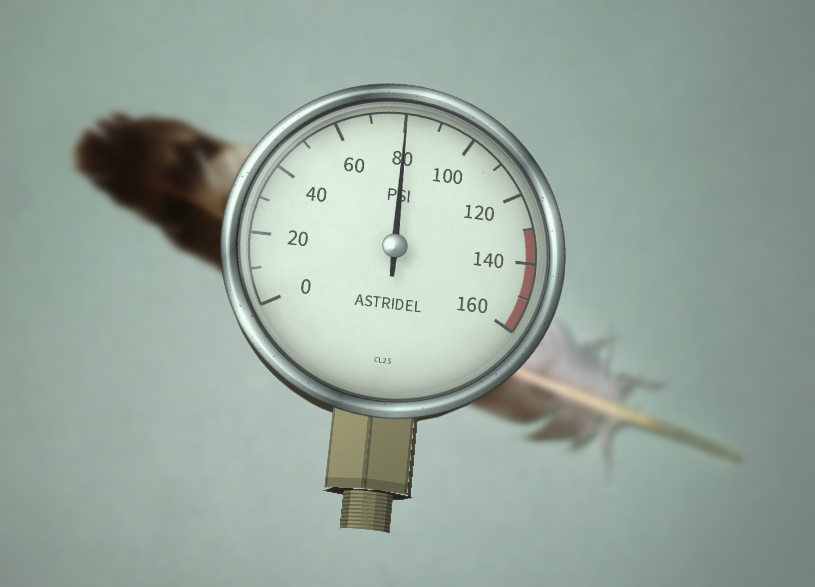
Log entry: 80psi
